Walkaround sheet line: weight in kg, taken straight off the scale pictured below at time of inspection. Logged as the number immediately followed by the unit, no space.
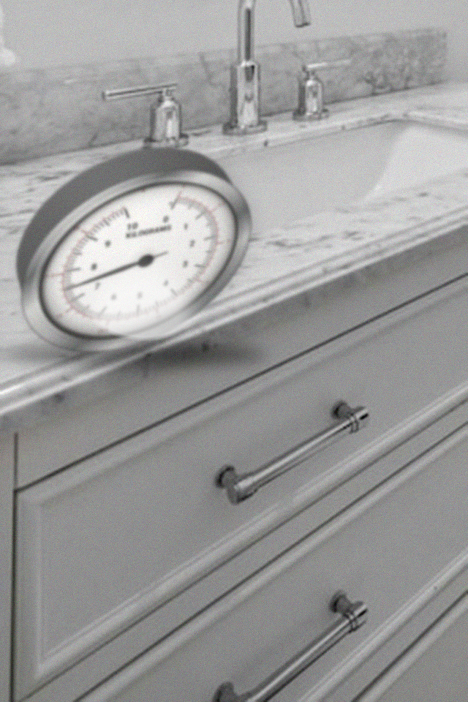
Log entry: 7.5kg
